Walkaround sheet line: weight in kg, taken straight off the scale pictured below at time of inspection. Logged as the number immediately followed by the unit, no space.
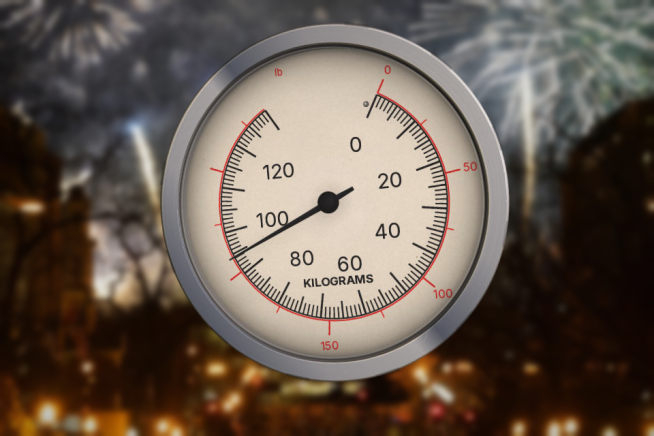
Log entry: 94kg
